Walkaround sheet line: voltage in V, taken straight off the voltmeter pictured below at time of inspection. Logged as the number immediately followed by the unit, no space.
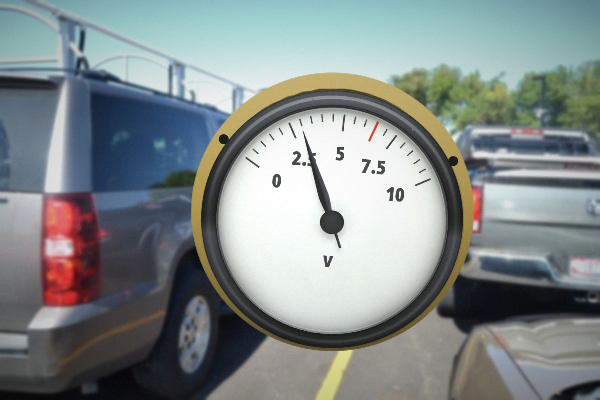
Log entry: 3V
